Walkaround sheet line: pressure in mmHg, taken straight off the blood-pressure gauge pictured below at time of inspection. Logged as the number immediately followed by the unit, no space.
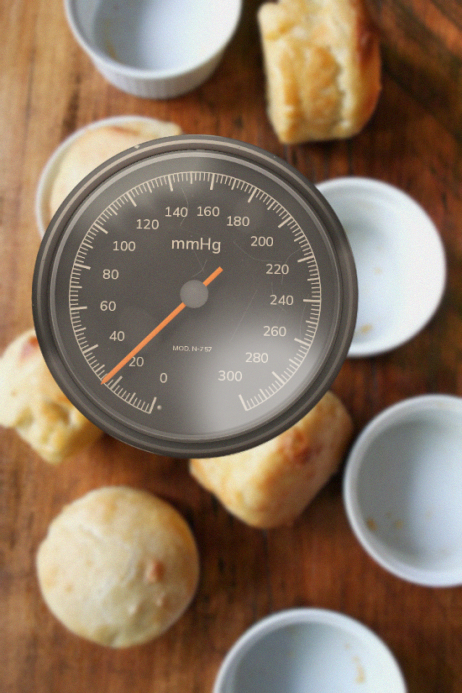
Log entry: 24mmHg
